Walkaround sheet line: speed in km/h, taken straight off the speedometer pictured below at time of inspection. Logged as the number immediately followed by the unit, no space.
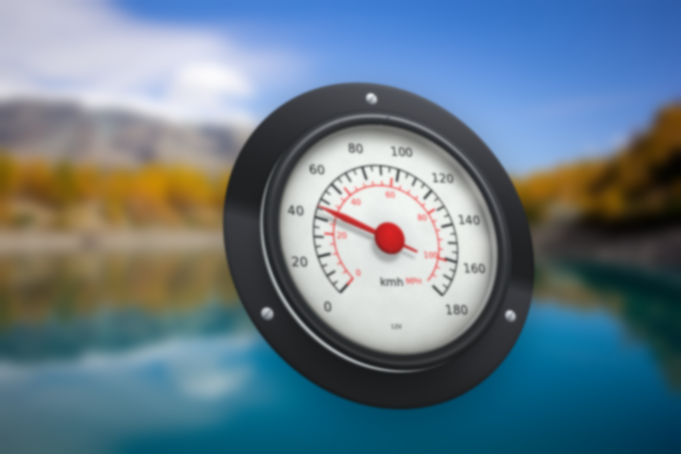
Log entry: 45km/h
